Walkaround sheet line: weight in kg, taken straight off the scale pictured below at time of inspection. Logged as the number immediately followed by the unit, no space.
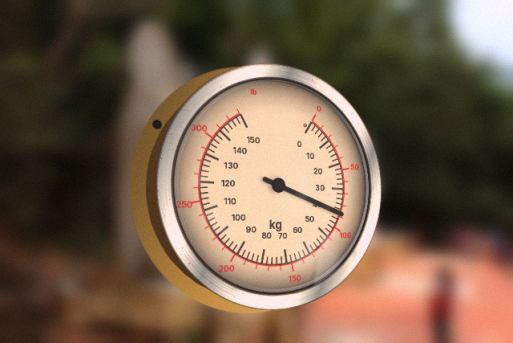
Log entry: 40kg
